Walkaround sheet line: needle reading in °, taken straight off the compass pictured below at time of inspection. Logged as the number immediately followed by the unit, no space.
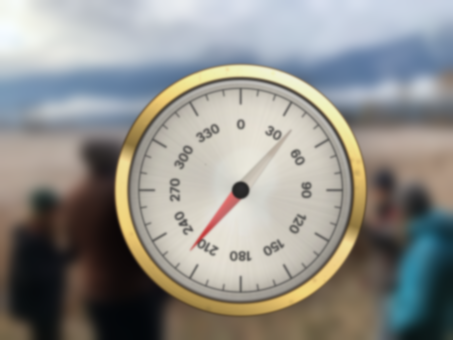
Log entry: 220°
